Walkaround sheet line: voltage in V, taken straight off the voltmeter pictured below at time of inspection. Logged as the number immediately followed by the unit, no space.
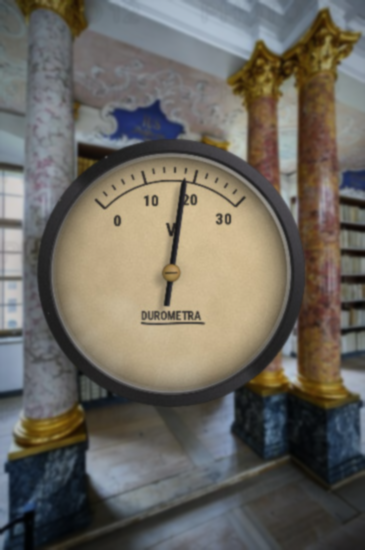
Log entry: 18V
